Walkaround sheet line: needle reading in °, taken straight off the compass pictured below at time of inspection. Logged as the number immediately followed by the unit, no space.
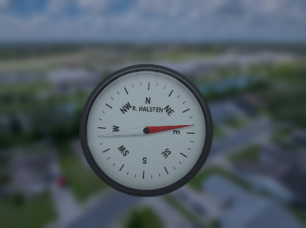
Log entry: 80°
